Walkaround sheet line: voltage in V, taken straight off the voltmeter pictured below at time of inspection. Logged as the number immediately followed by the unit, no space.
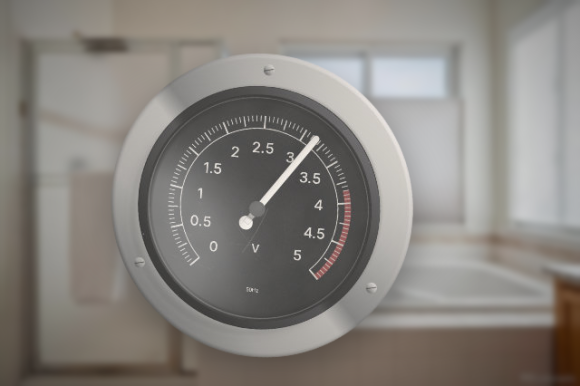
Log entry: 3.15V
